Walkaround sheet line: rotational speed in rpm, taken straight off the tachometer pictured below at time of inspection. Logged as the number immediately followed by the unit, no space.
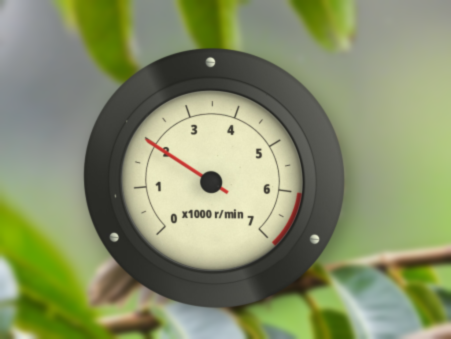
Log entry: 2000rpm
